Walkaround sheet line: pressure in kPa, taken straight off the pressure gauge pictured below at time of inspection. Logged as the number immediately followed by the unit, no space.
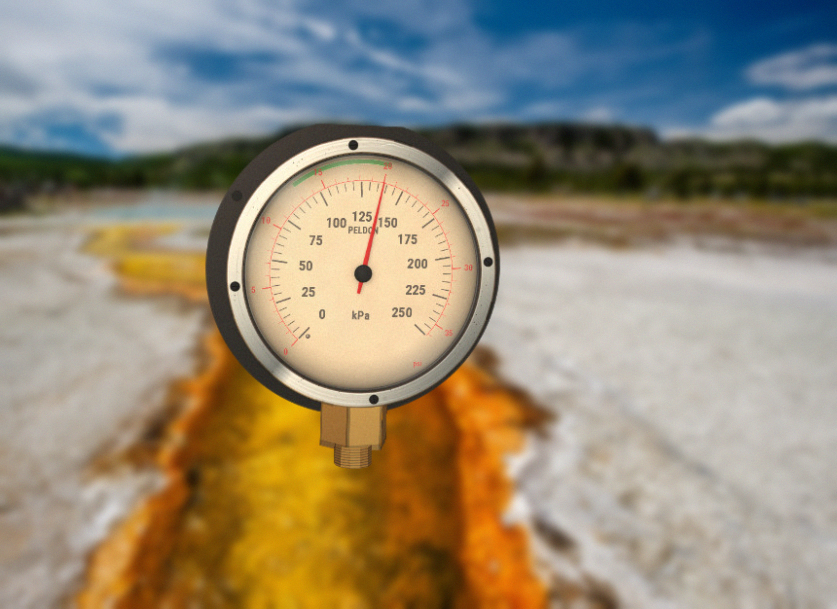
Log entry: 137.5kPa
